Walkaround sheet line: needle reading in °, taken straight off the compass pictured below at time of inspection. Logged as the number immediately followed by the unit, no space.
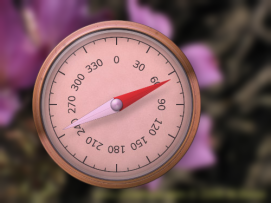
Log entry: 65°
